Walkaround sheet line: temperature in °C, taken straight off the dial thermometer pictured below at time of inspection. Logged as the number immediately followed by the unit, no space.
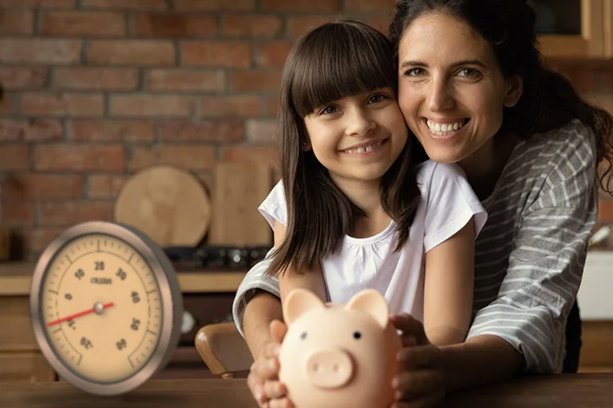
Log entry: -8°C
